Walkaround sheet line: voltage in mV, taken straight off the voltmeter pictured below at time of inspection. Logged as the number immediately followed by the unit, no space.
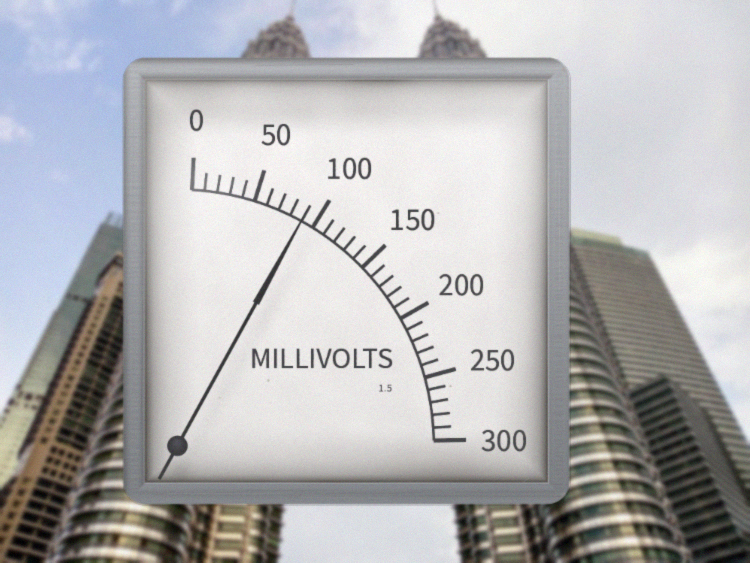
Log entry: 90mV
